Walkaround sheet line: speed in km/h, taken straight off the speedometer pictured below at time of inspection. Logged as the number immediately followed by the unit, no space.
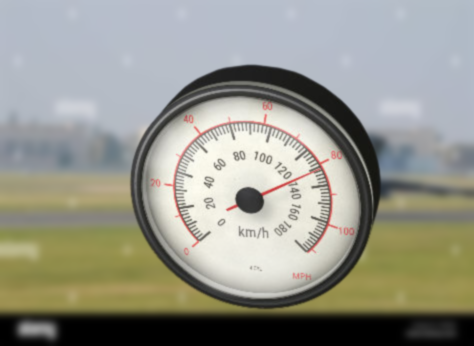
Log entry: 130km/h
